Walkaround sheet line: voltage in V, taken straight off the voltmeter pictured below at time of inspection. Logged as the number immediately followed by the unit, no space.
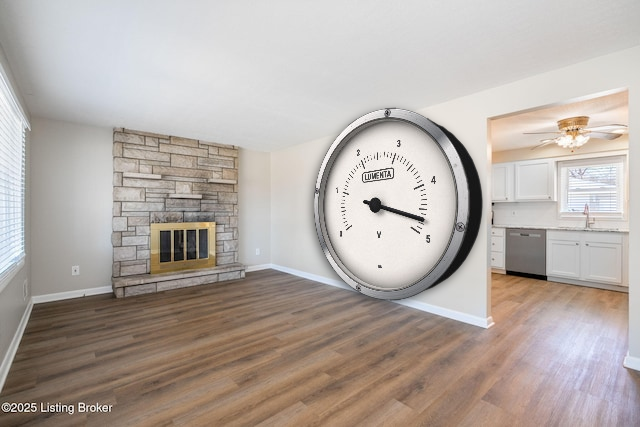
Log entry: 4.7V
